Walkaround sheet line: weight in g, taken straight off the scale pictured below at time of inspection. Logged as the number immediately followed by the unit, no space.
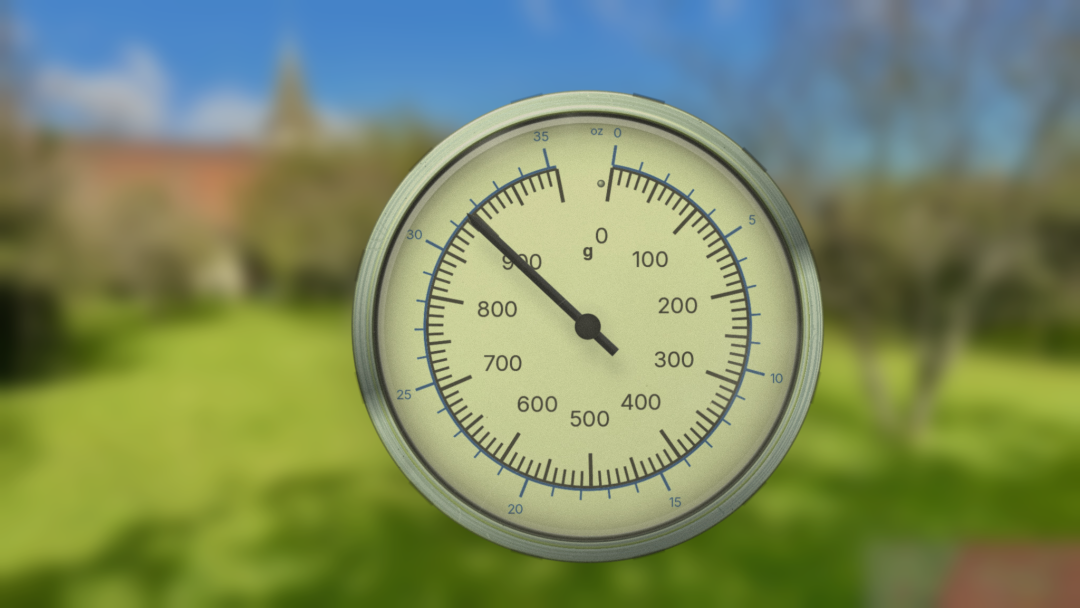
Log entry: 895g
